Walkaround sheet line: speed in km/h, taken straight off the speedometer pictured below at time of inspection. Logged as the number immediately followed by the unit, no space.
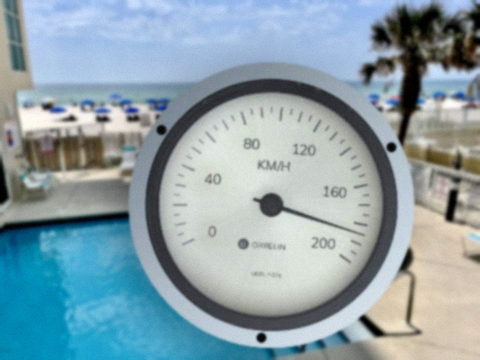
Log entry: 185km/h
